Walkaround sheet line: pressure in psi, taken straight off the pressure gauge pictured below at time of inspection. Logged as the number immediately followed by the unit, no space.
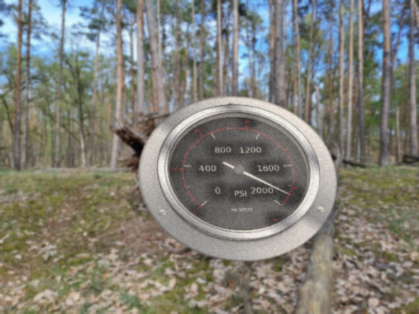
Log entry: 1900psi
